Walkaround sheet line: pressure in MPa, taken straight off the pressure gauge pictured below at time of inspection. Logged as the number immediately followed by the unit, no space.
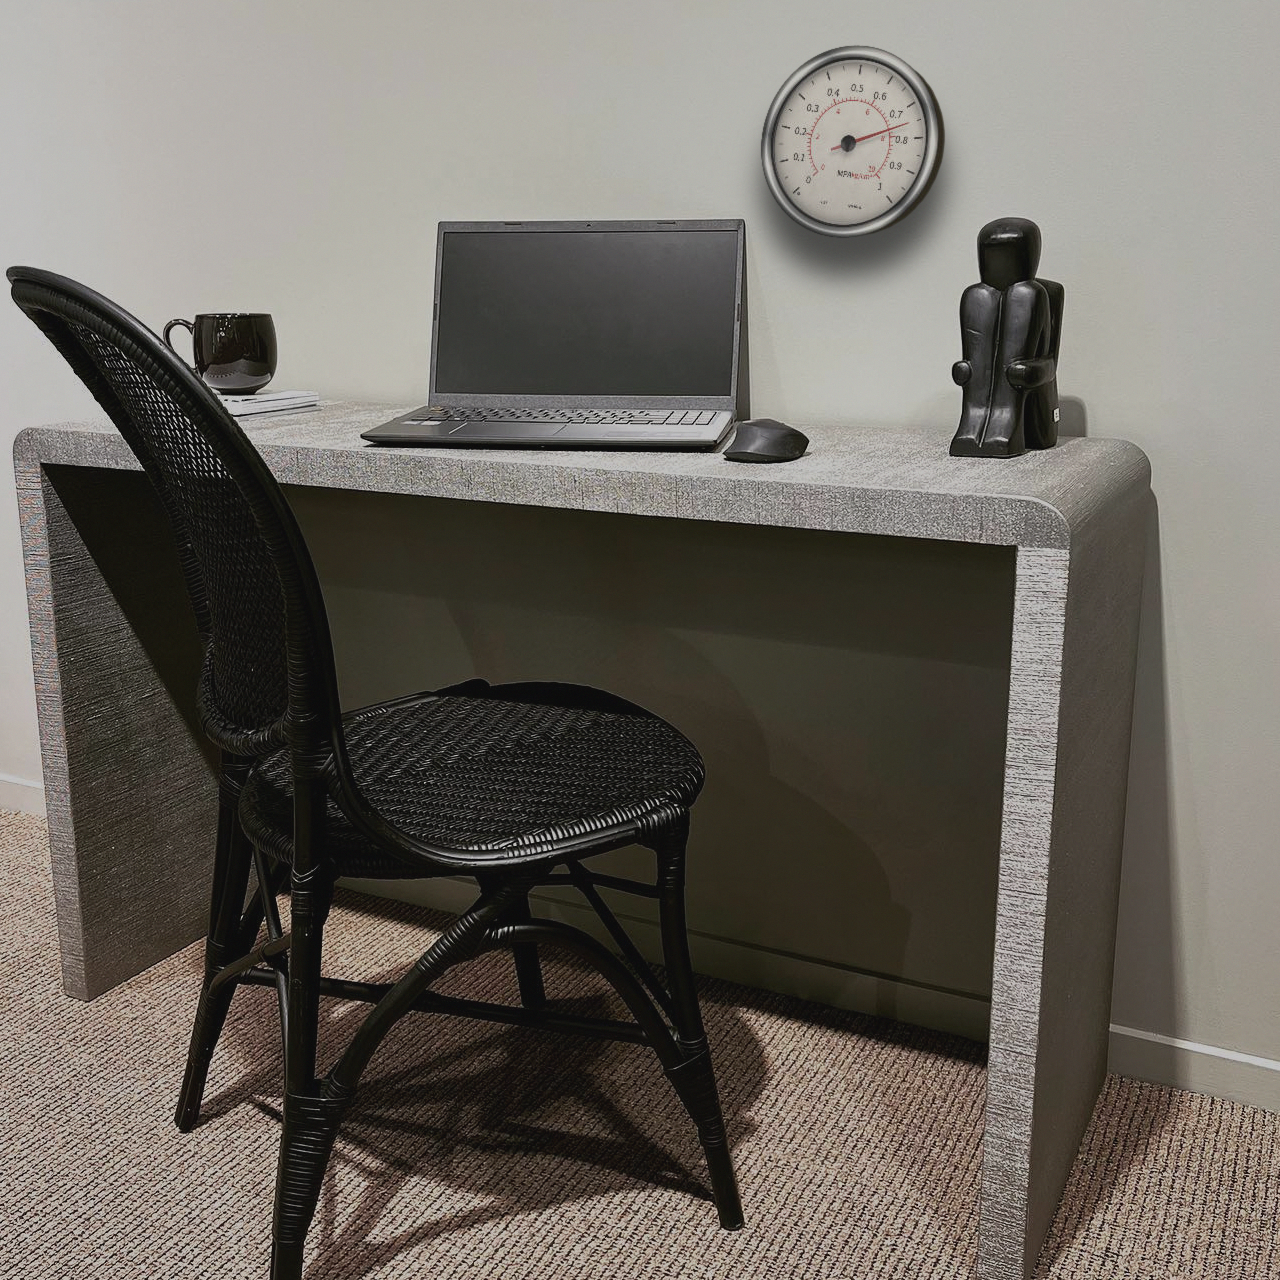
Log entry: 0.75MPa
